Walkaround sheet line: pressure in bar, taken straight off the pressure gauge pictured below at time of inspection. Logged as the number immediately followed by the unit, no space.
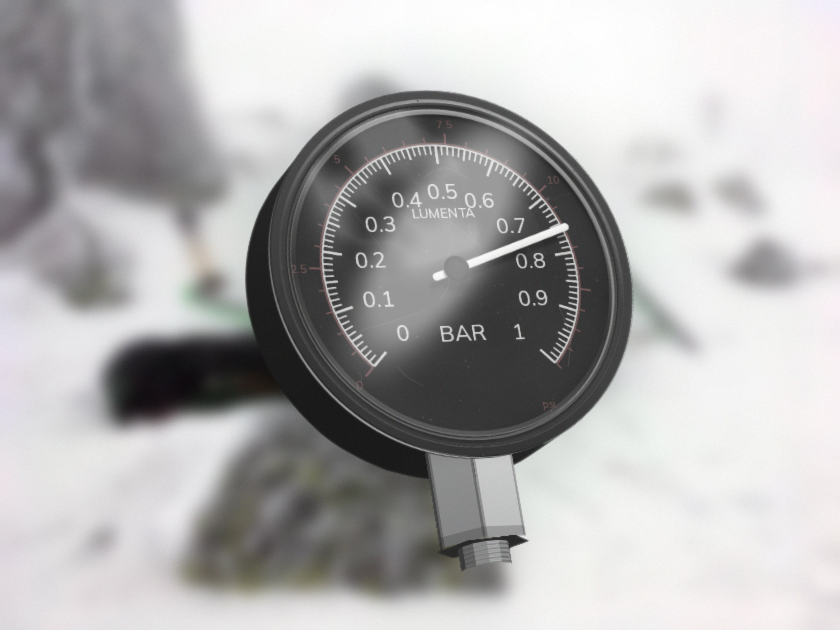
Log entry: 0.76bar
